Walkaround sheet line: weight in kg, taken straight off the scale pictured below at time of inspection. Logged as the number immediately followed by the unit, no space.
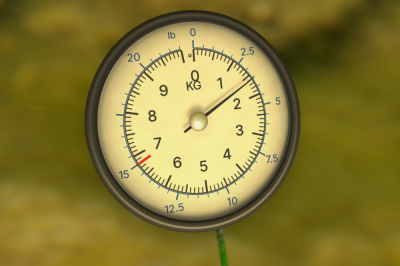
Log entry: 1.6kg
